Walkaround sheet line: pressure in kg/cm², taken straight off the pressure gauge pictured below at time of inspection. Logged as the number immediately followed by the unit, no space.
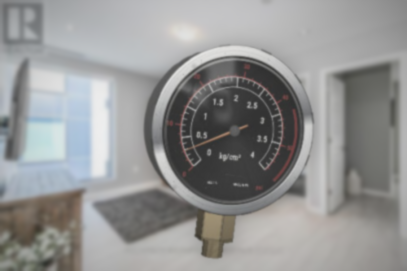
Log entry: 0.3kg/cm²
